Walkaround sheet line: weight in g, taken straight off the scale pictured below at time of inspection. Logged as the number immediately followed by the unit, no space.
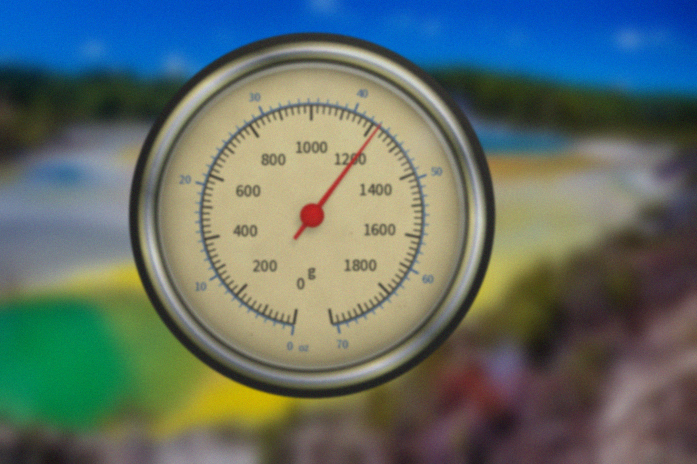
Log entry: 1220g
